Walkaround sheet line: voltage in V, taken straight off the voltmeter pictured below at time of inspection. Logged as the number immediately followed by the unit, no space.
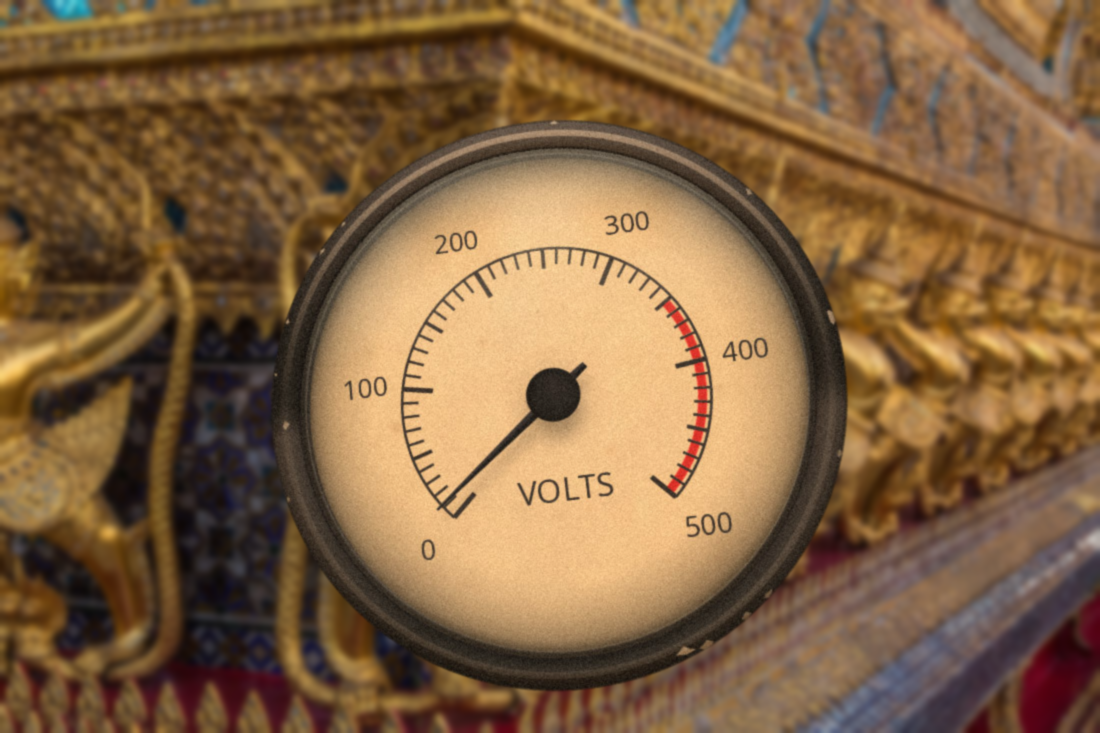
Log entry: 10V
